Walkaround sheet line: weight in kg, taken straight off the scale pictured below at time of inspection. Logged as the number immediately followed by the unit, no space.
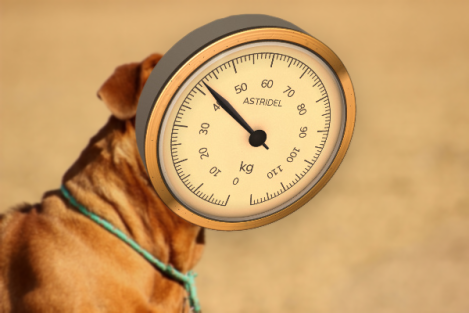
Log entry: 42kg
